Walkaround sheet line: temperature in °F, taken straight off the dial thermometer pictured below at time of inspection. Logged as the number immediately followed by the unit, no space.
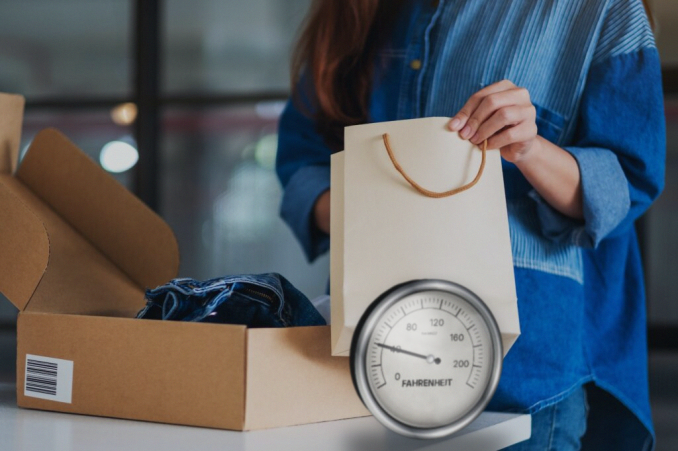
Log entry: 40°F
